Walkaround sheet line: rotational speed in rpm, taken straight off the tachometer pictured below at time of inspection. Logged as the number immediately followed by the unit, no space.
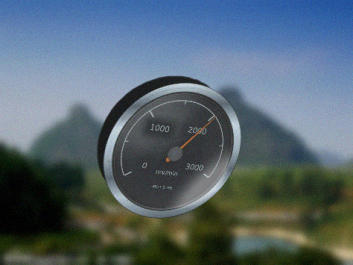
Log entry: 2000rpm
